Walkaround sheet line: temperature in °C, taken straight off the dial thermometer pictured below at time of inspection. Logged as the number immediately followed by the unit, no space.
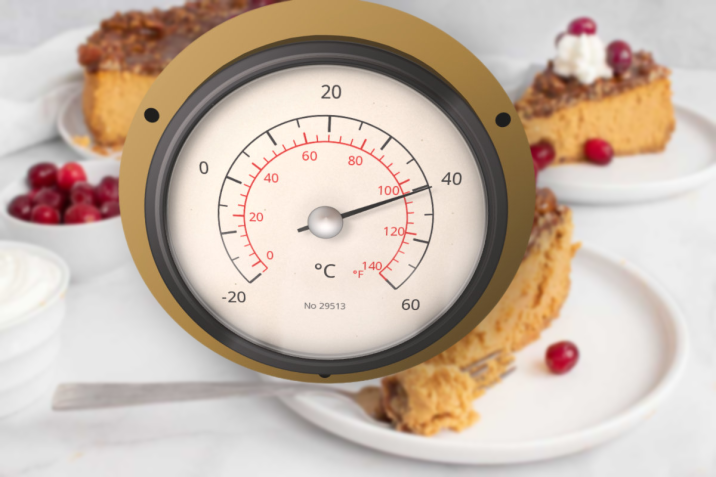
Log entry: 40°C
